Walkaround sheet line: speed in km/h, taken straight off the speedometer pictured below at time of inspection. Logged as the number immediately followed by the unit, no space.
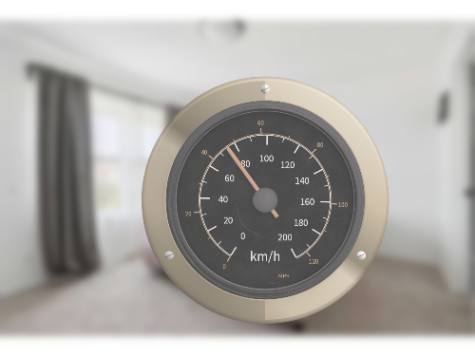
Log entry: 75km/h
